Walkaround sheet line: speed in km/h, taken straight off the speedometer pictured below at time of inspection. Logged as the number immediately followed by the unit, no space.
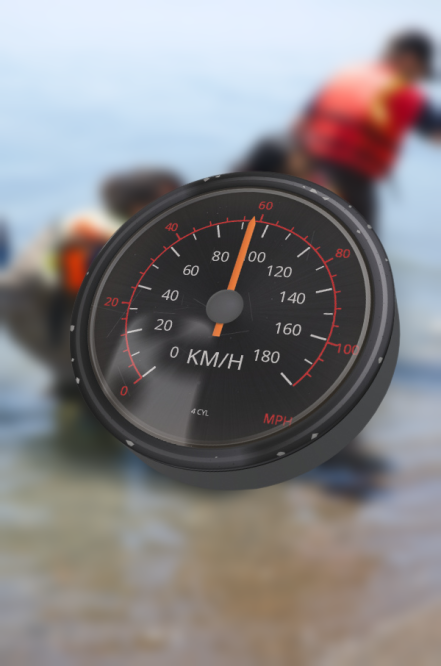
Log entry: 95km/h
